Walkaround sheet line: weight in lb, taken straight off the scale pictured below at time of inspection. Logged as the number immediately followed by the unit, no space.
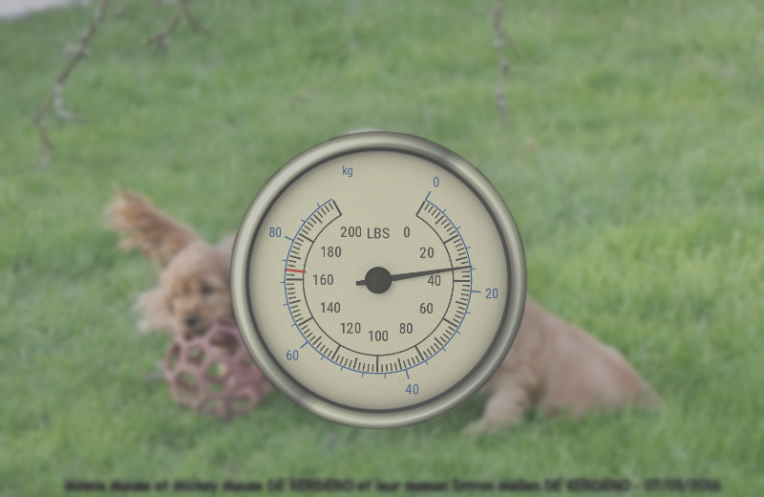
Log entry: 34lb
